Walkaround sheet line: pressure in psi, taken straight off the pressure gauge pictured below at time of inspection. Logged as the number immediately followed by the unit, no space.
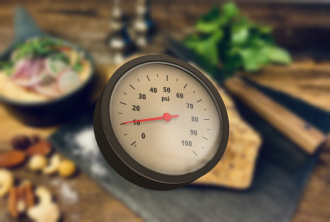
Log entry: 10psi
